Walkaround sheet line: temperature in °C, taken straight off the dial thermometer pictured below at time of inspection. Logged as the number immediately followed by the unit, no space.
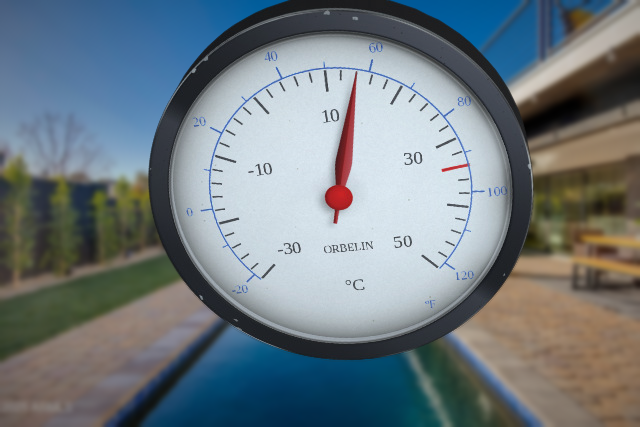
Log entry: 14°C
